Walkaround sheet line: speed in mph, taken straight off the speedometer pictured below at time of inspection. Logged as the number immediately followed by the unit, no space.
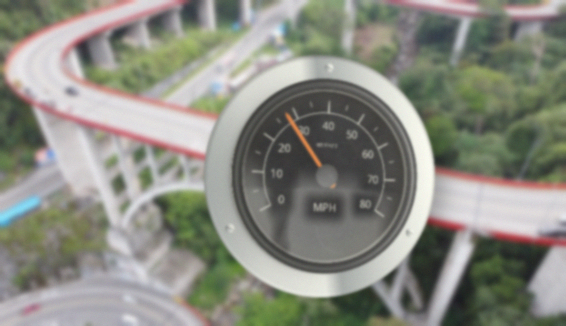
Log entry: 27.5mph
